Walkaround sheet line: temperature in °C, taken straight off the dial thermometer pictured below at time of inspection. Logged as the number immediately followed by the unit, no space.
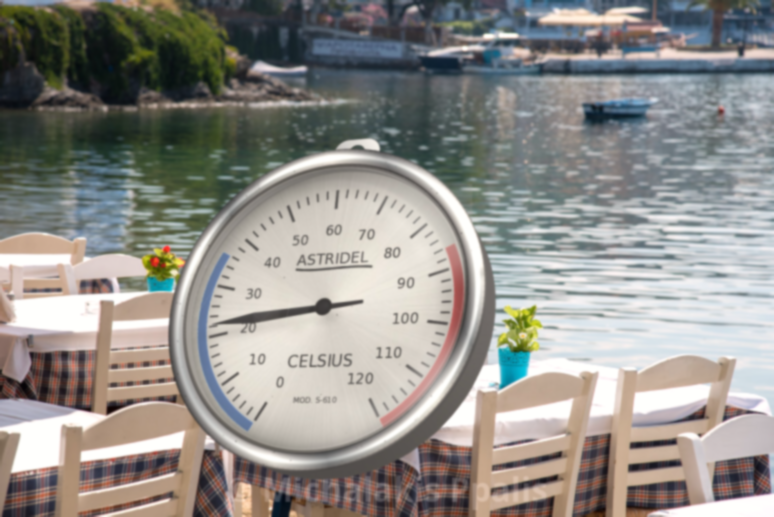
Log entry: 22°C
